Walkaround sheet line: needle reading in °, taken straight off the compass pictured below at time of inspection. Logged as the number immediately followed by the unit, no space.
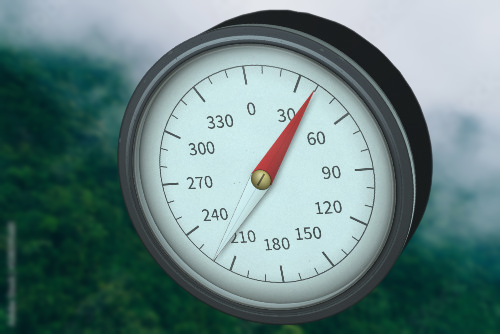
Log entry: 40°
